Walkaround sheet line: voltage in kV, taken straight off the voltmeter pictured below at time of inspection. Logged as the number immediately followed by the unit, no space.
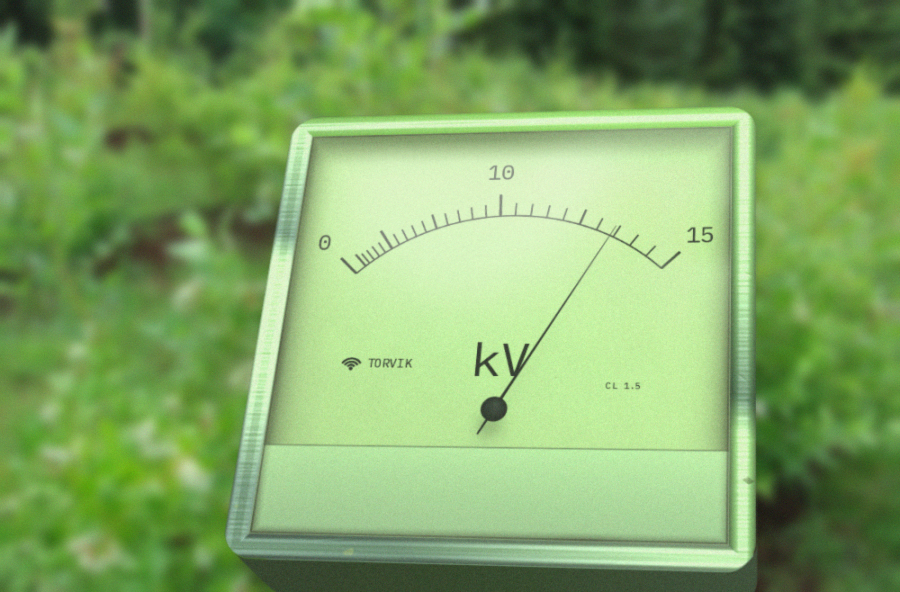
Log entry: 13.5kV
